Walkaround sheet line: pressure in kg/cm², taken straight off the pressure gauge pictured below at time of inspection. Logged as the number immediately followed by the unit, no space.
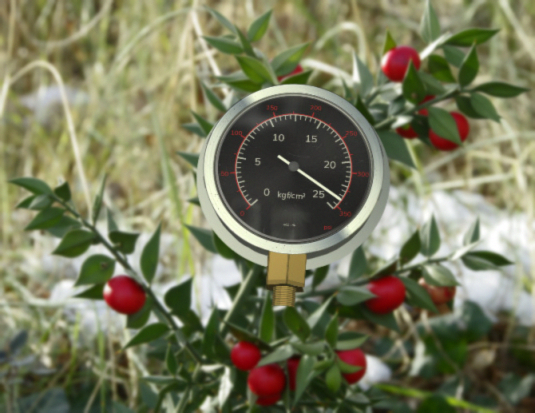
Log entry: 24kg/cm²
